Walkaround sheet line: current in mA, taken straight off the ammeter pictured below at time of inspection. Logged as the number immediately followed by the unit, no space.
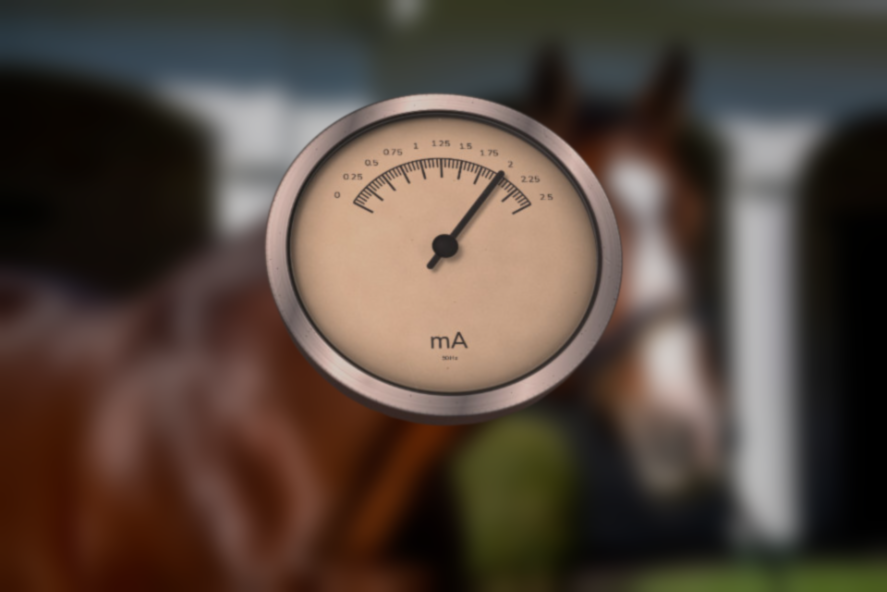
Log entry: 2mA
